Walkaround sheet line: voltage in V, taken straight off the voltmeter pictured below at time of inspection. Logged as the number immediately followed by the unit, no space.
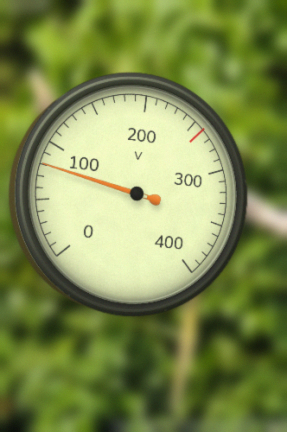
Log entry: 80V
